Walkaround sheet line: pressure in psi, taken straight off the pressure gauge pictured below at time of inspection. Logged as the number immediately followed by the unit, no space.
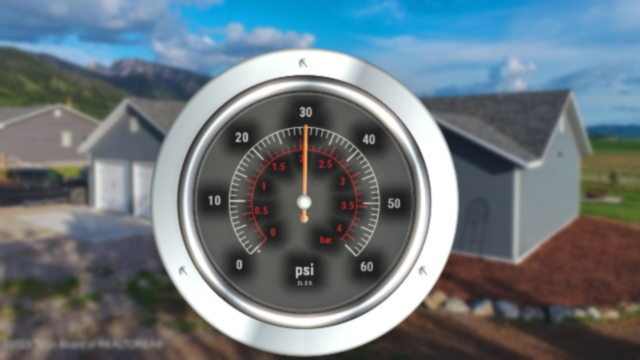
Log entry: 30psi
